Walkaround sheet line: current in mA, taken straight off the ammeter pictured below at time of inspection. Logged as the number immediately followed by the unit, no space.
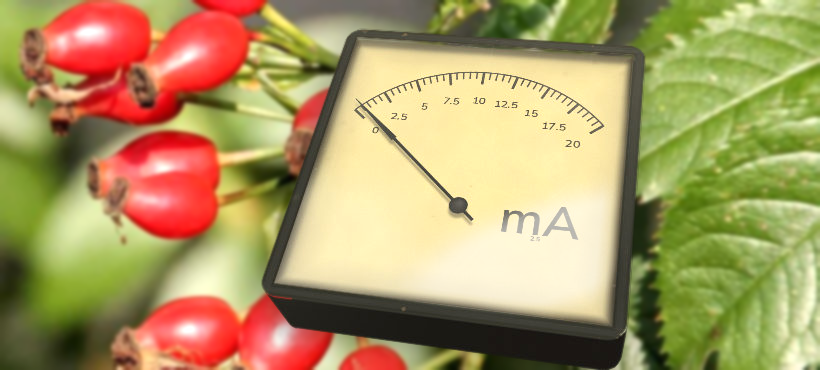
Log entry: 0.5mA
